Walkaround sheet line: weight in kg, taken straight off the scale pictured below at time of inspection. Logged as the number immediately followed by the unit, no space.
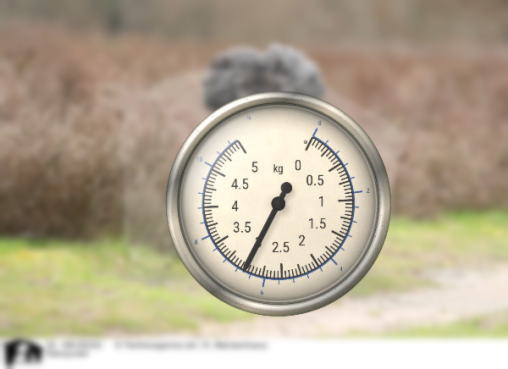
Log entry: 3kg
